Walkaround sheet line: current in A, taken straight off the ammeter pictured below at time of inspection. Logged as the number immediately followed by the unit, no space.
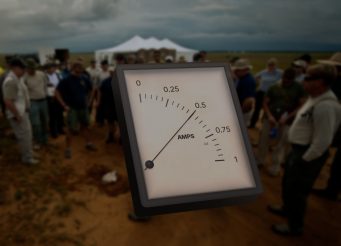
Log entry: 0.5A
